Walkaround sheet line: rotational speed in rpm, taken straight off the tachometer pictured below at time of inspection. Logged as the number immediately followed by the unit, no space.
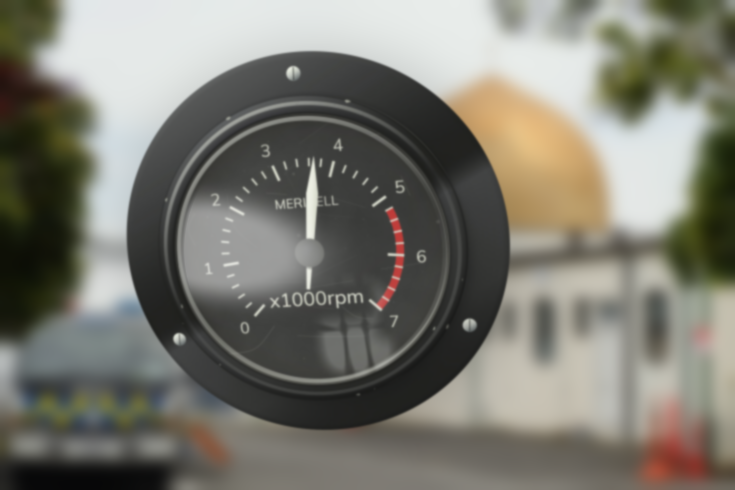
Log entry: 3700rpm
